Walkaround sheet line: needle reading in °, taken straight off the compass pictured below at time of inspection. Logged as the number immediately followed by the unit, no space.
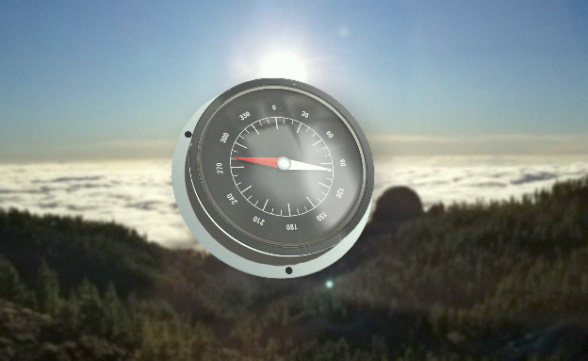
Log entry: 280°
